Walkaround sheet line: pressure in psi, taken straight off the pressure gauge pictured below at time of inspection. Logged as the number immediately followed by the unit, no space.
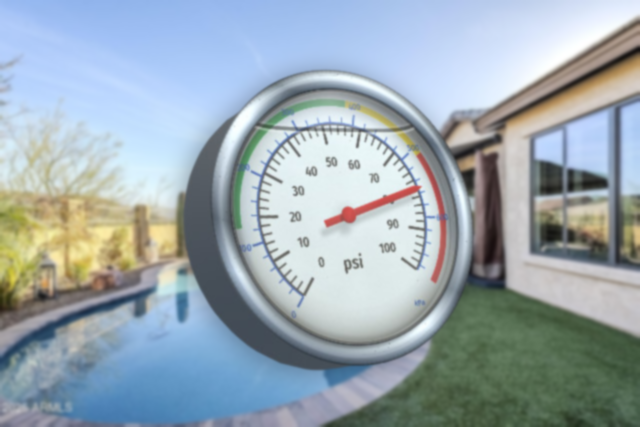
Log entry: 80psi
